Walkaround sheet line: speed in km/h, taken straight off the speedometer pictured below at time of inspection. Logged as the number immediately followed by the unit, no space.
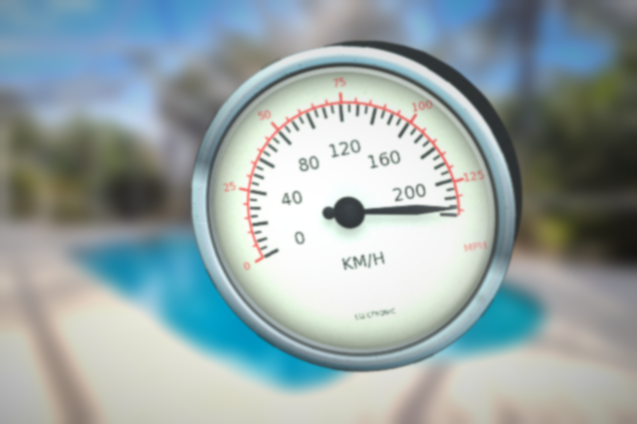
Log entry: 215km/h
